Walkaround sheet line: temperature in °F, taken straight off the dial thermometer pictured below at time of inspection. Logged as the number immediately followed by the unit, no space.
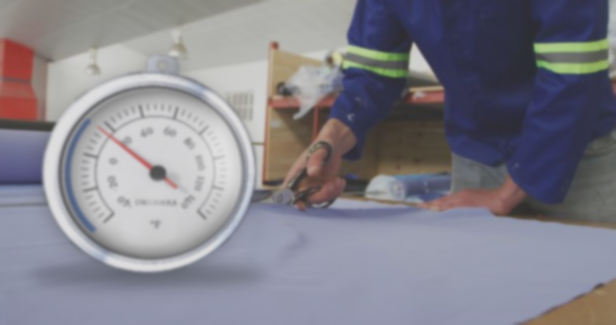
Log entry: 16°F
